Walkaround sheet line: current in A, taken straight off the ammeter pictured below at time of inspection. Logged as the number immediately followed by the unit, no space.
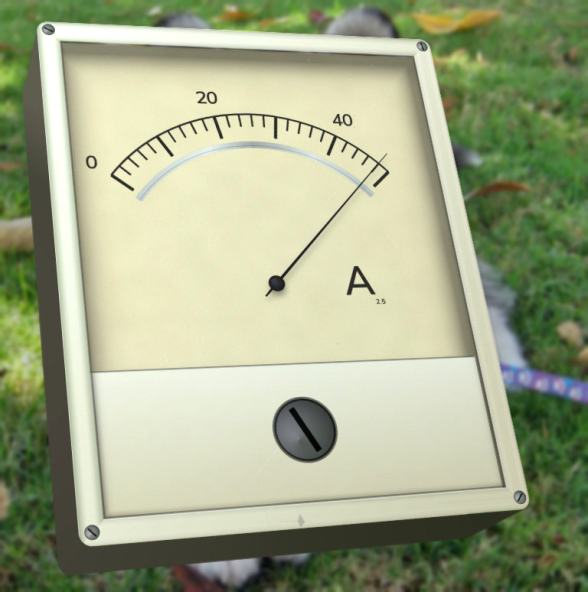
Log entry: 48A
